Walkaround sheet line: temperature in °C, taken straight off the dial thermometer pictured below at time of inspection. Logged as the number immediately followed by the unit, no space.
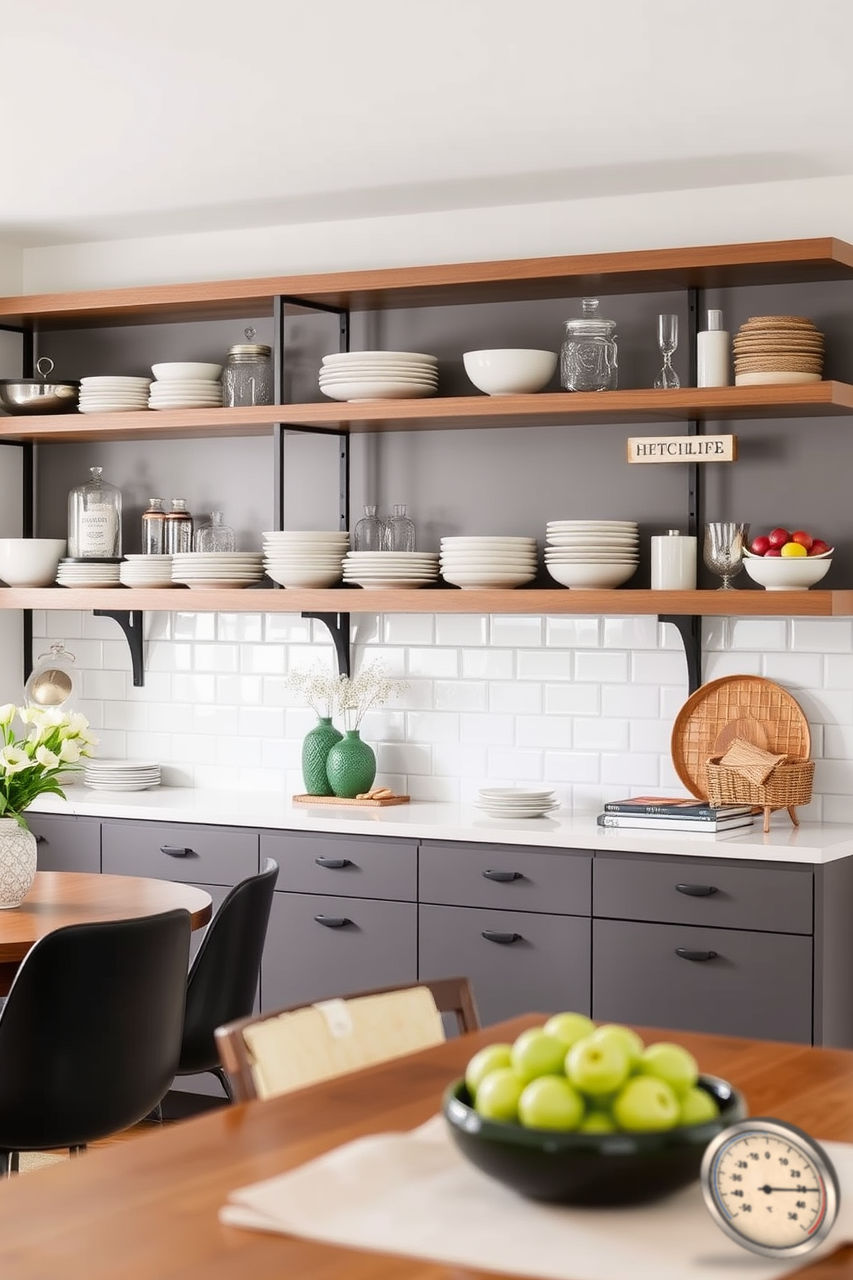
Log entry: 30°C
